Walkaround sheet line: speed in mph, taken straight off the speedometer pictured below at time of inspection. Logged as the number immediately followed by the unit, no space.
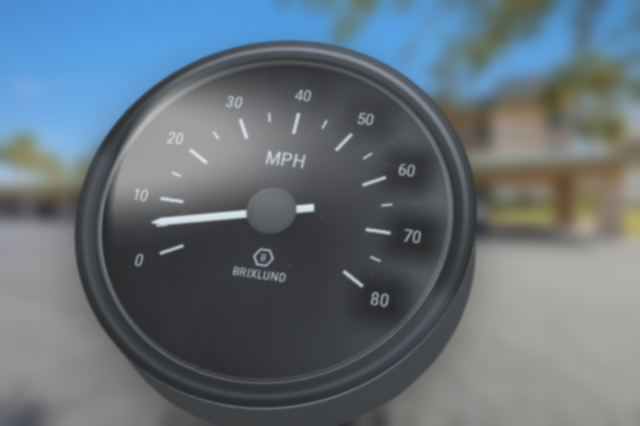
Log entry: 5mph
